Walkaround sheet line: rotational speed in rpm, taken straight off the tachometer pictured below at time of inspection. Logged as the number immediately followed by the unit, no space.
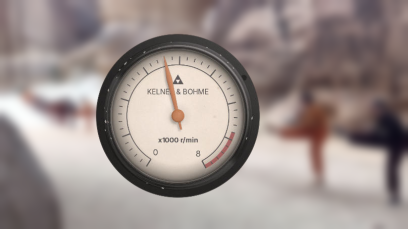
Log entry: 3600rpm
